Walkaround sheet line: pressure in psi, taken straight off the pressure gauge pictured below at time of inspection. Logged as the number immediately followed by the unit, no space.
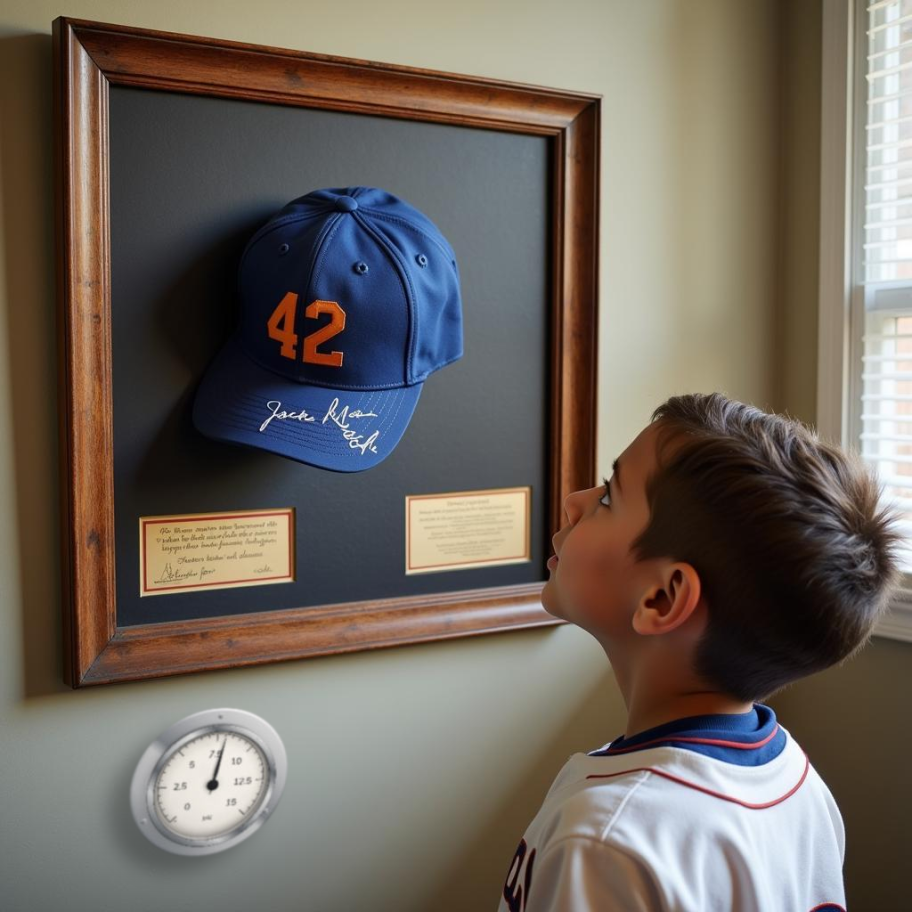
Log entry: 8psi
